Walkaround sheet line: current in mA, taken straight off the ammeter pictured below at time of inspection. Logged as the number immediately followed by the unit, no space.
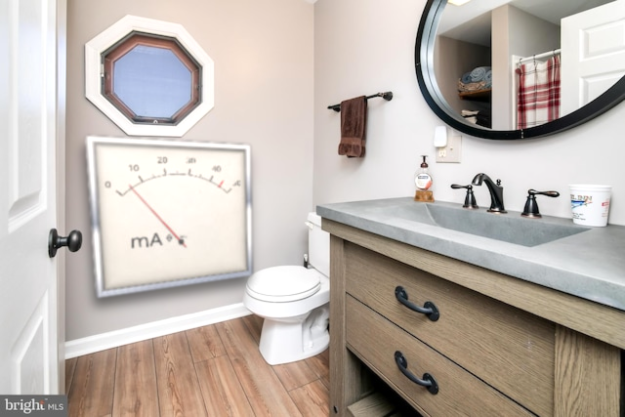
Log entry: 5mA
